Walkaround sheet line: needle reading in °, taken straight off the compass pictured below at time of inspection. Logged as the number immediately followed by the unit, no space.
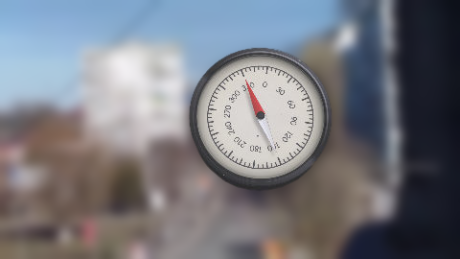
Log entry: 330°
